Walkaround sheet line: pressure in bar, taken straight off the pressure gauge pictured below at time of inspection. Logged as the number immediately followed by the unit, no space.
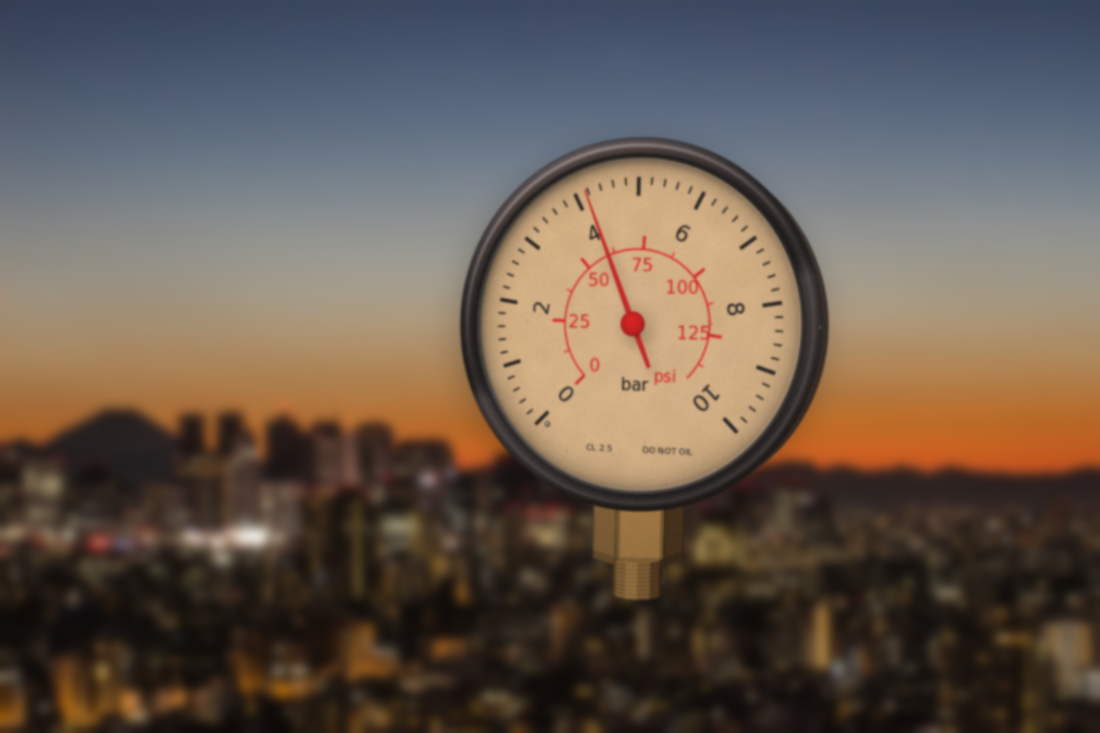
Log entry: 4.2bar
